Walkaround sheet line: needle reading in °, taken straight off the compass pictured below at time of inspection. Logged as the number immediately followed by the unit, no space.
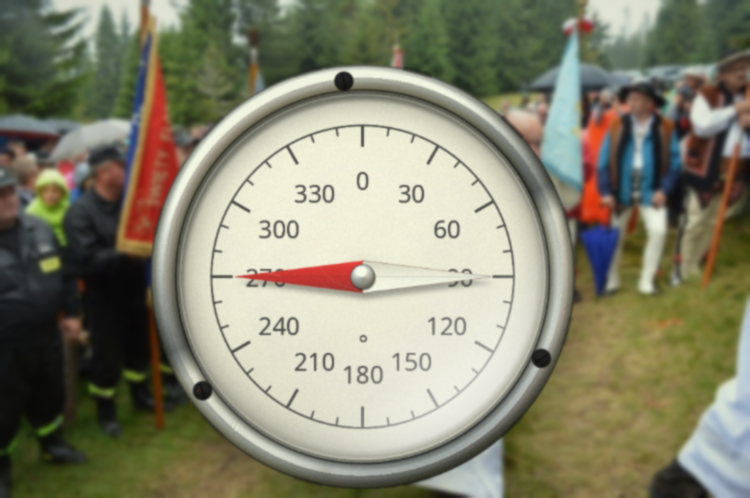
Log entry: 270°
